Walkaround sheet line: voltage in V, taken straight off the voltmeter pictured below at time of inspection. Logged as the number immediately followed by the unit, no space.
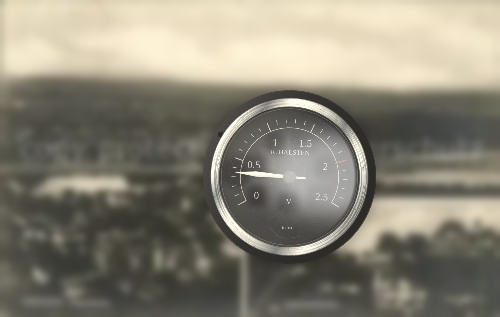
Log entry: 0.35V
